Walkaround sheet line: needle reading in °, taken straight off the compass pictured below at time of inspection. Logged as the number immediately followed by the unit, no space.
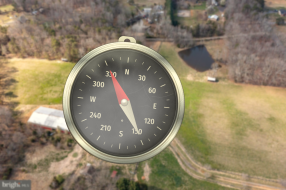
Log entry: 330°
